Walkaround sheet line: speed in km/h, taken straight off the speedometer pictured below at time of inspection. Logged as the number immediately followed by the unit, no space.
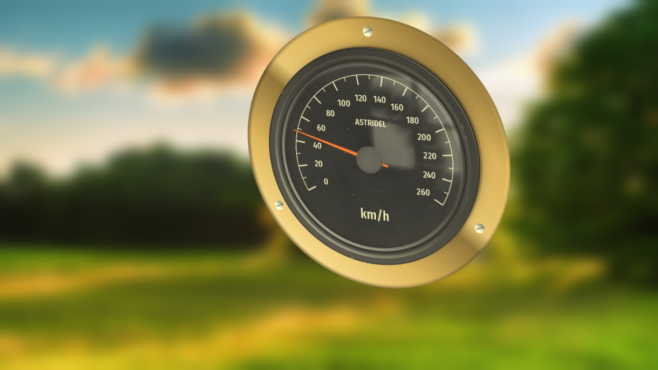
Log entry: 50km/h
